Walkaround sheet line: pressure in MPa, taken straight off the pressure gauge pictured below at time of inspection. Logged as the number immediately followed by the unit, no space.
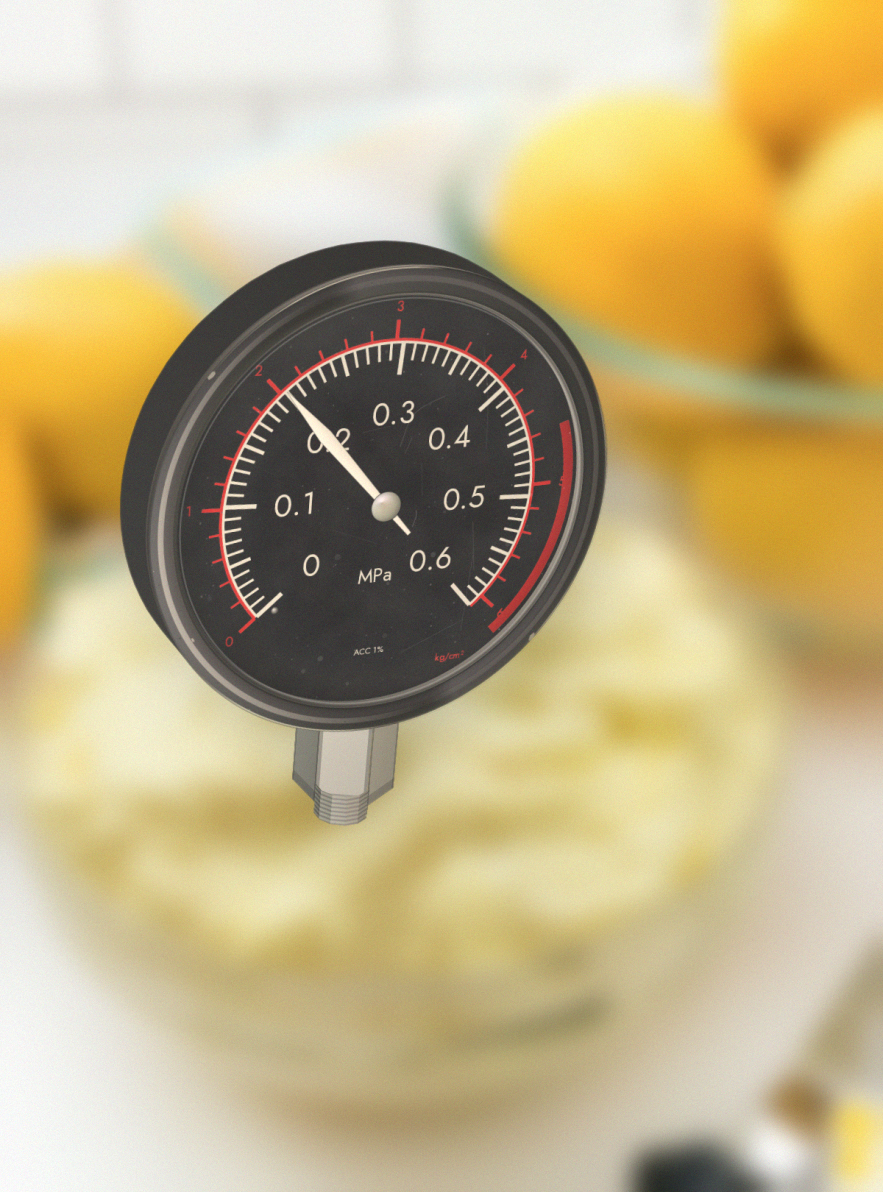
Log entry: 0.2MPa
